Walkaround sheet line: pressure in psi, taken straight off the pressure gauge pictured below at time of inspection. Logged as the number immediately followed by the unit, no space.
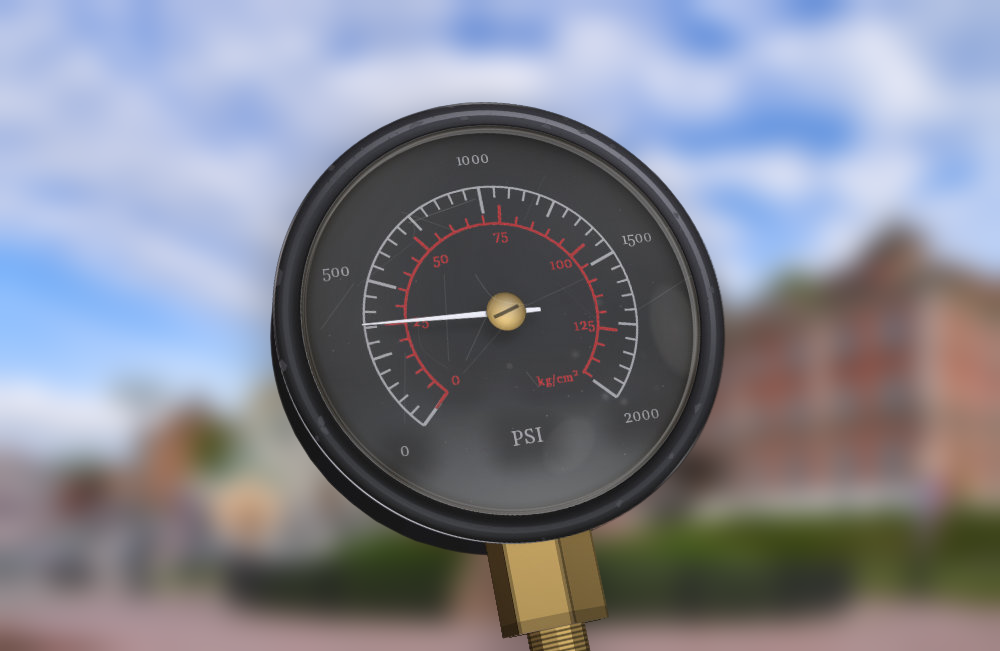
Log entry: 350psi
